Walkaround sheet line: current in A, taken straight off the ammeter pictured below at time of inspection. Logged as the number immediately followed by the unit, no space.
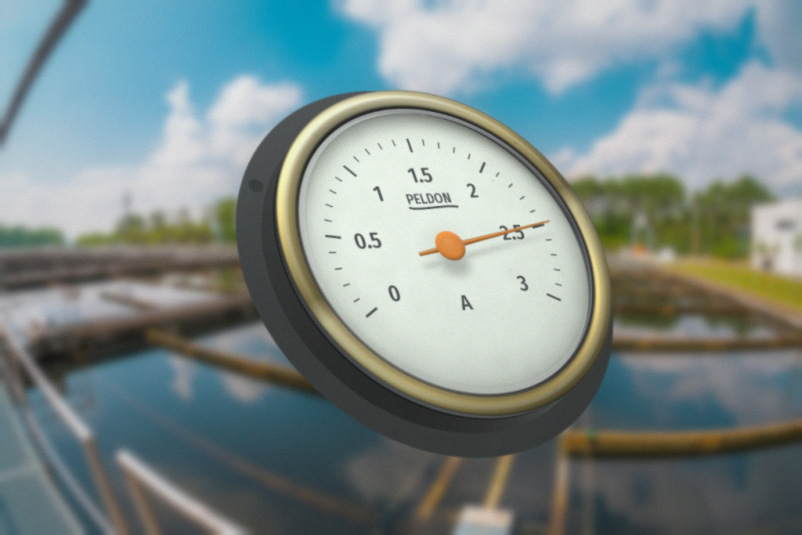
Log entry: 2.5A
